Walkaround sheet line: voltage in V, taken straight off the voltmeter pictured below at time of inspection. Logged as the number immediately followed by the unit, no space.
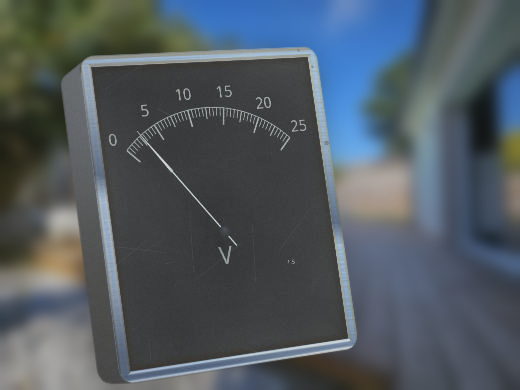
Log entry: 2.5V
